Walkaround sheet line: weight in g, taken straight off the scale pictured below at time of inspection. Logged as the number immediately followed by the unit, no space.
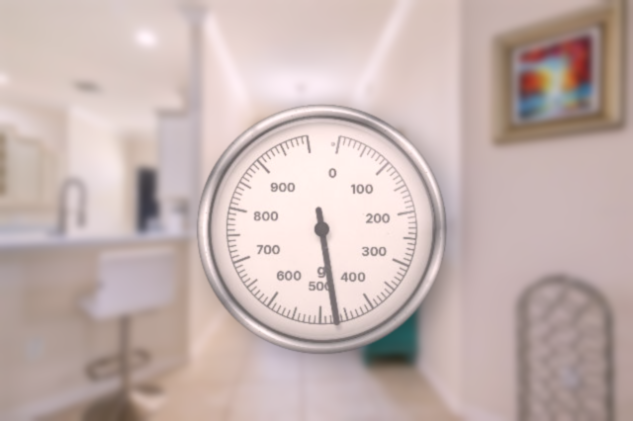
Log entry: 470g
